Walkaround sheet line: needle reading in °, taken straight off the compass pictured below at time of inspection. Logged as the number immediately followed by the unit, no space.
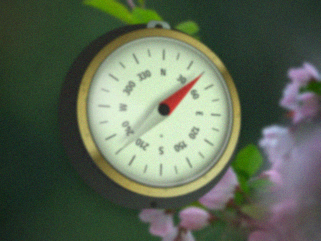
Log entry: 45°
